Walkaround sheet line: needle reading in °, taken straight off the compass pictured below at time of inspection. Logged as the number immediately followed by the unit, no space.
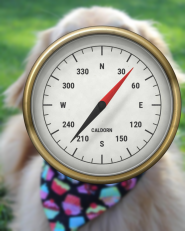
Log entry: 40°
